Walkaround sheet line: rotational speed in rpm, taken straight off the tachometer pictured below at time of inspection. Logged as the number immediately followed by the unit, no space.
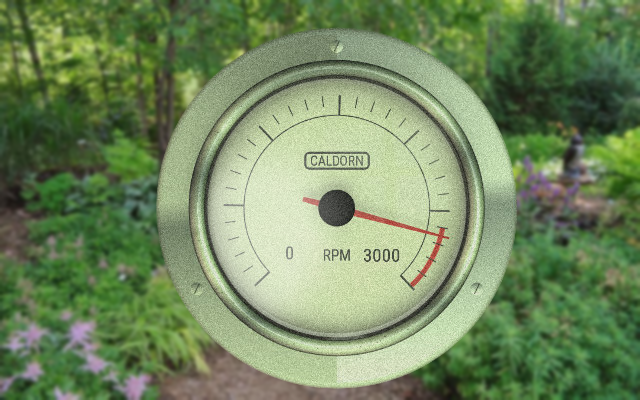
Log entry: 2650rpm
